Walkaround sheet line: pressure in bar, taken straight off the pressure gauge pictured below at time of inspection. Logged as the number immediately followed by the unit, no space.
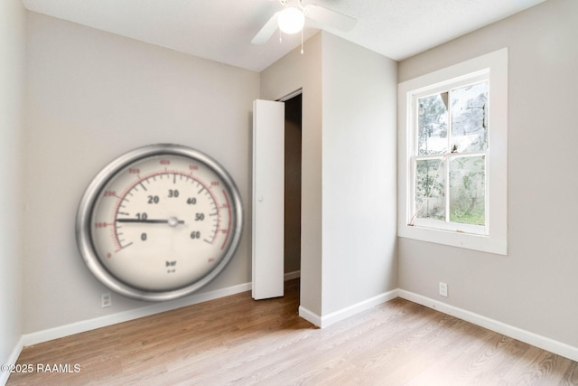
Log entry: 8bar
